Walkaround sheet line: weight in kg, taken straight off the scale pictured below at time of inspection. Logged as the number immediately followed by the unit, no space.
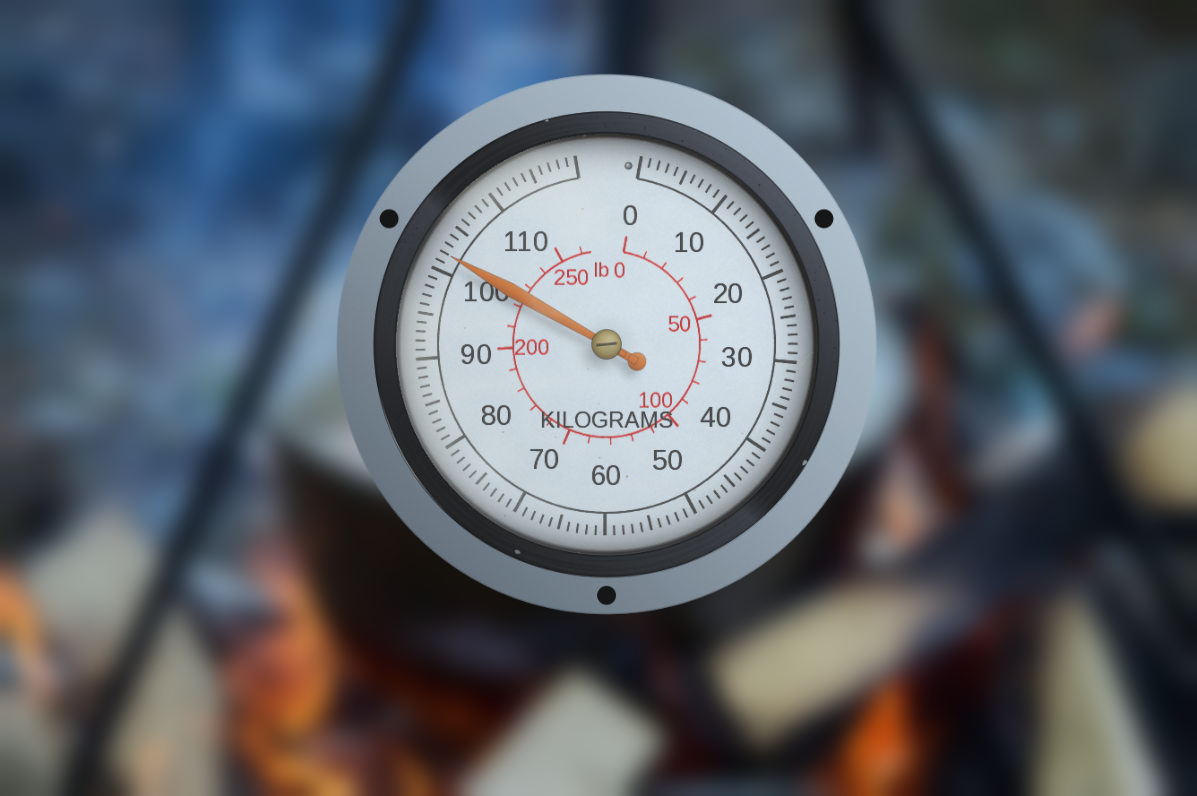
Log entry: 102kg
